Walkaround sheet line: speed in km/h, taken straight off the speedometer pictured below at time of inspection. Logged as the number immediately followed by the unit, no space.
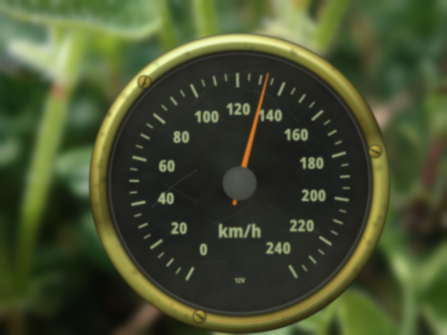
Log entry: 132.5km/h
